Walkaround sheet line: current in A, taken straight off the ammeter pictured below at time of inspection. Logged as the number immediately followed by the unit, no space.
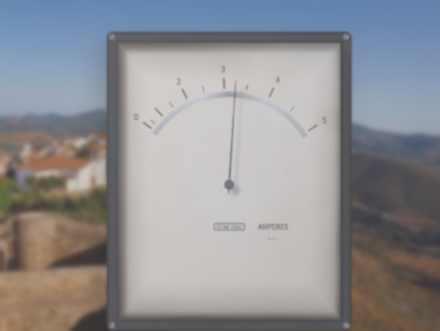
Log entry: 3.25A
